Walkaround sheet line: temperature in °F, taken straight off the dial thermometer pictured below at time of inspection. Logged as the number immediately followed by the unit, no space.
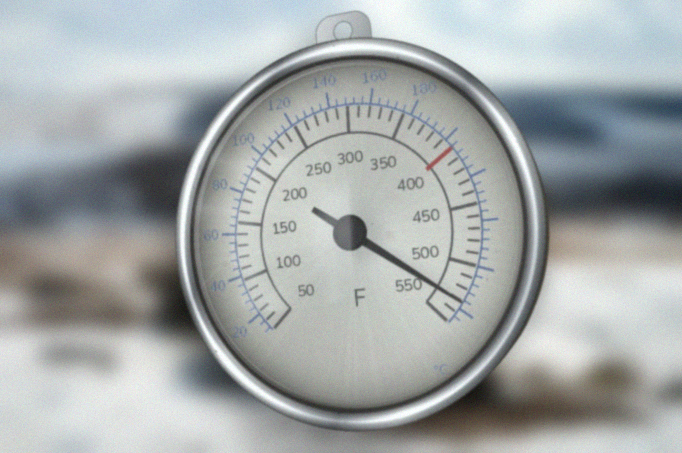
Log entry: 530°F
